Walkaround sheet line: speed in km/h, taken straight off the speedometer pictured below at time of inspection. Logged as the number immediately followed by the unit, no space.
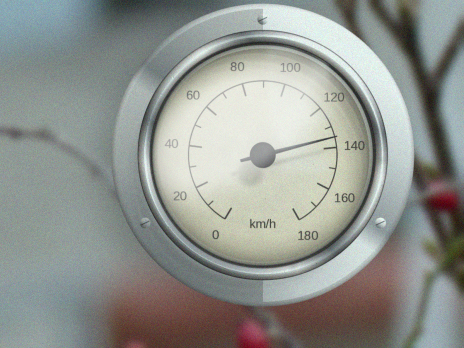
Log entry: 135km/h
